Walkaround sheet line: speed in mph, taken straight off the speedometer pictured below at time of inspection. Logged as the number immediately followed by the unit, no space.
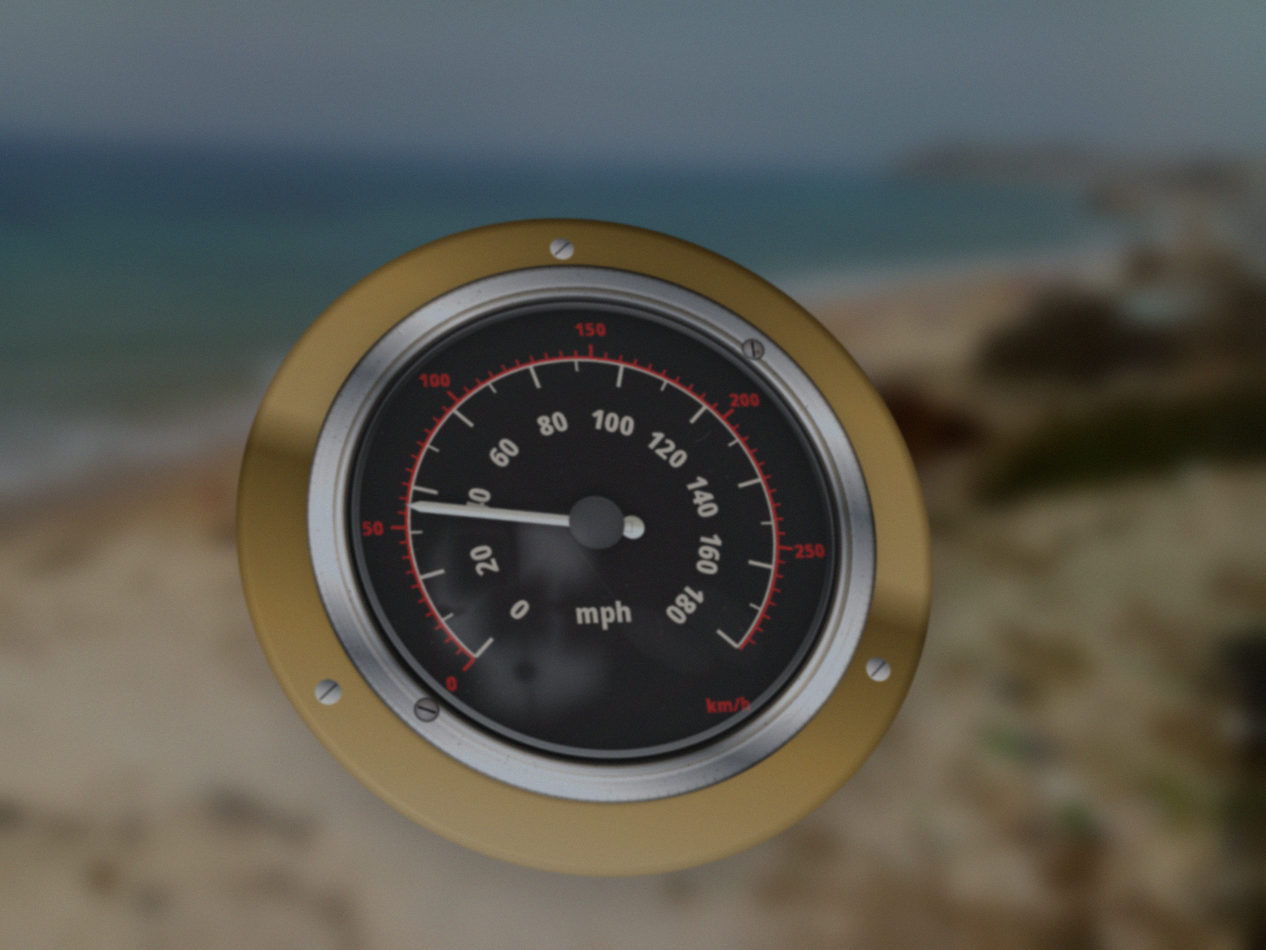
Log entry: 35mph
